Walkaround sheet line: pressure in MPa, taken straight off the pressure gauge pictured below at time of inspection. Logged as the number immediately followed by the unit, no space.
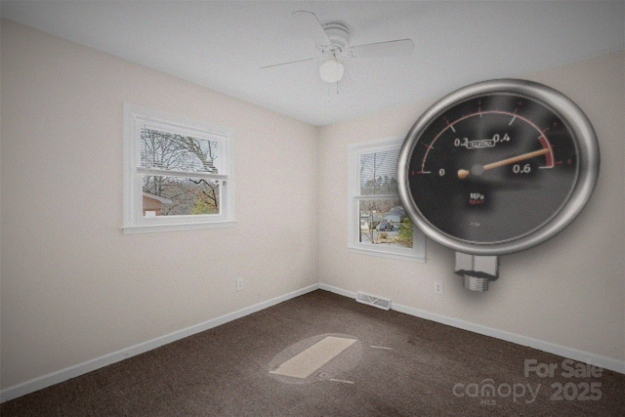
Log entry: 0.55MPa
